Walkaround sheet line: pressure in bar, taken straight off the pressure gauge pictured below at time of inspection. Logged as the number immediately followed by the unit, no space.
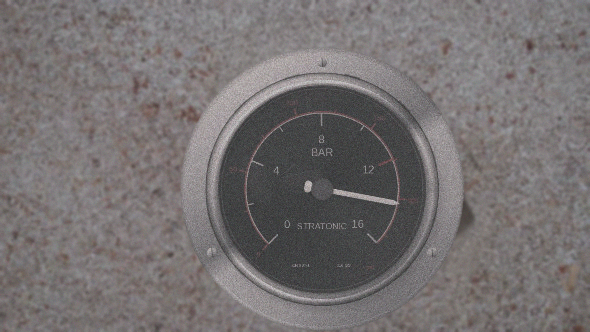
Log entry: 14bar
